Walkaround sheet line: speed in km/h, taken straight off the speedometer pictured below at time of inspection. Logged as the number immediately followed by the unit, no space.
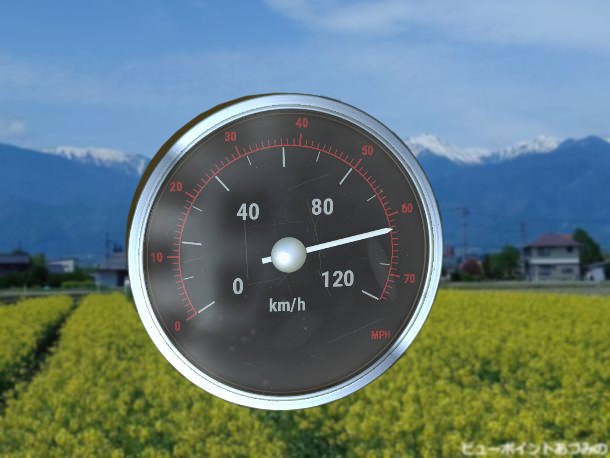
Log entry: 100km/h
